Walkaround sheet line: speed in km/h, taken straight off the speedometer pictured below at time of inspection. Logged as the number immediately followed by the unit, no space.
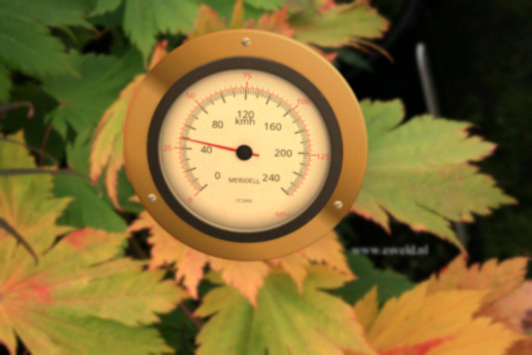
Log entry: 50km/h
